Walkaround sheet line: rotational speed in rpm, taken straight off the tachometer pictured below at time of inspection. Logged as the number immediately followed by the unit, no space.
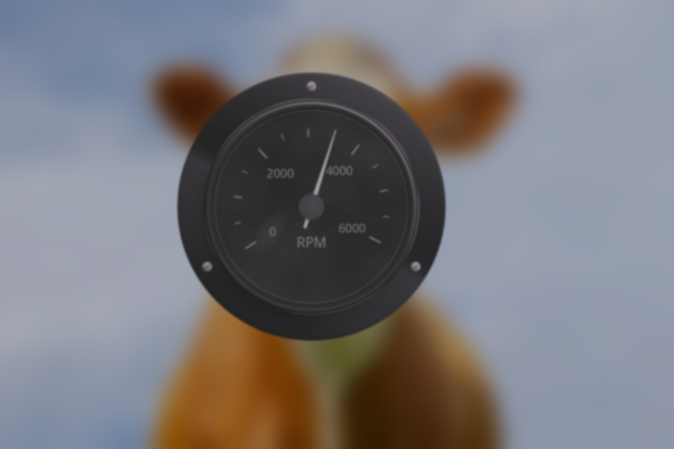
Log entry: 3500rpm
